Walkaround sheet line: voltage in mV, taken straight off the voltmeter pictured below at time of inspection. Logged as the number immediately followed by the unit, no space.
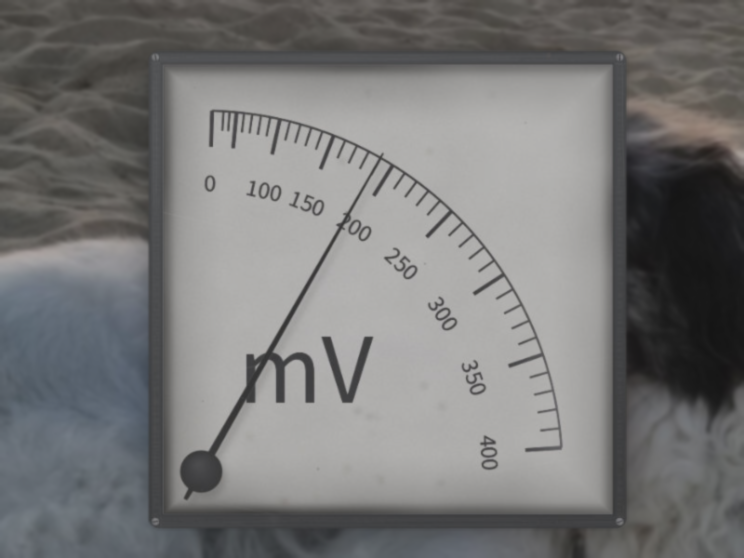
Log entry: 190mV
